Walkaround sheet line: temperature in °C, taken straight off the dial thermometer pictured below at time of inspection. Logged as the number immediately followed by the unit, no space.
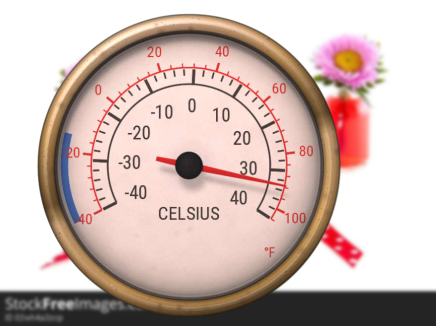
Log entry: 33°C
